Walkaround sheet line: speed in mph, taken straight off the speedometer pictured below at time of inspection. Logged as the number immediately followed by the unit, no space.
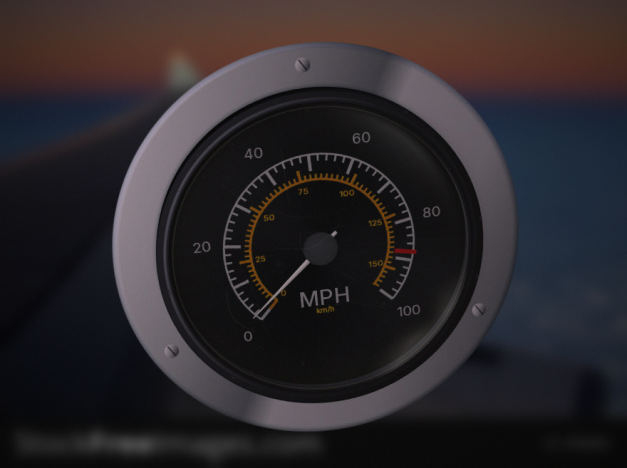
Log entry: 2mph
